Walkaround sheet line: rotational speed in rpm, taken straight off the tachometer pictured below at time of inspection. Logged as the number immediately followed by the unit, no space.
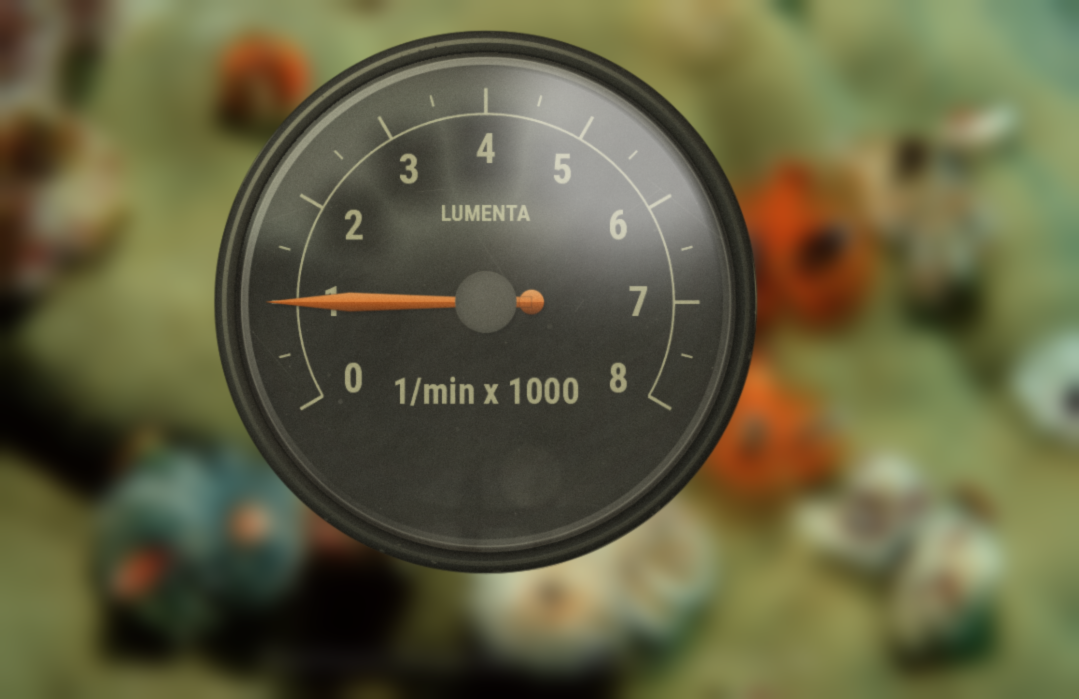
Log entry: 1000rpm
